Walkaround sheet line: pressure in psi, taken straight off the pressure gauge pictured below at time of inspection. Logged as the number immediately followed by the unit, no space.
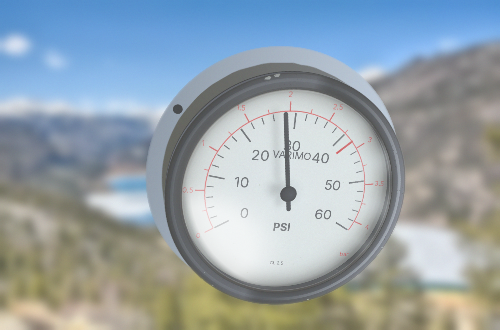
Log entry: 28psi
